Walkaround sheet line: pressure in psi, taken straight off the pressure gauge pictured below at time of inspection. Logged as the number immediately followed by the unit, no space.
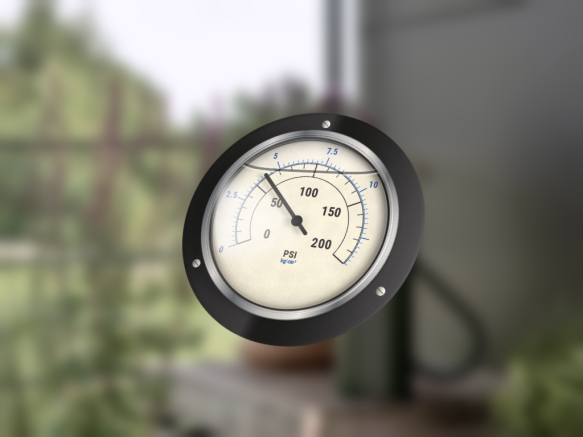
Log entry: 60psi
